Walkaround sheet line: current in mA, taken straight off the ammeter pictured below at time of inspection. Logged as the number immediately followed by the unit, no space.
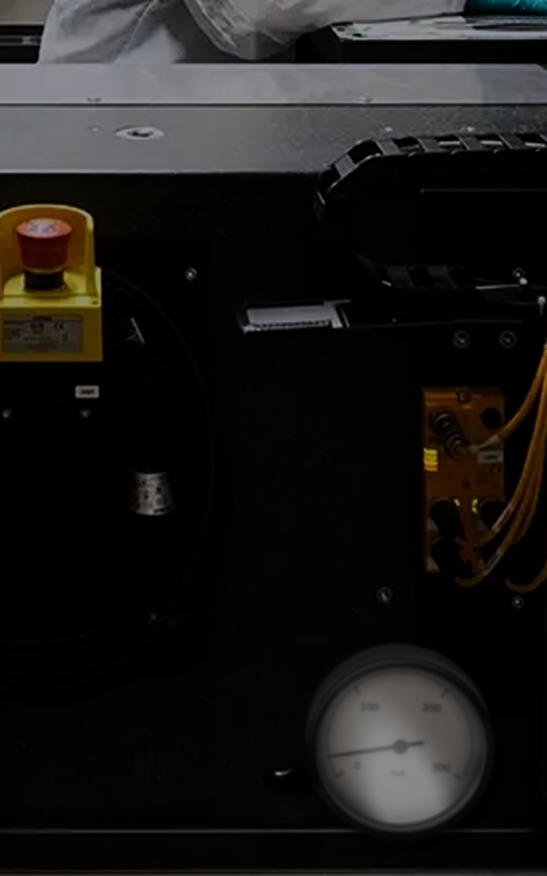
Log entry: 25mA
